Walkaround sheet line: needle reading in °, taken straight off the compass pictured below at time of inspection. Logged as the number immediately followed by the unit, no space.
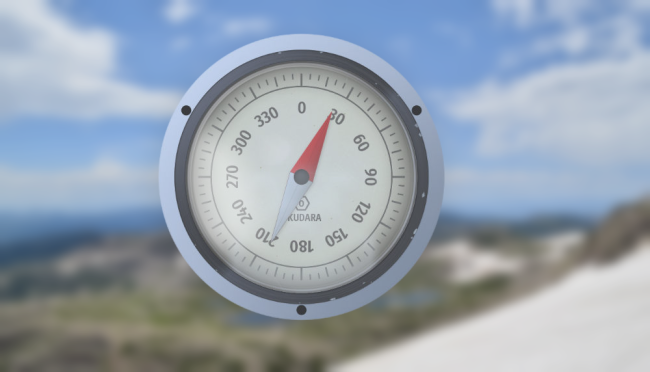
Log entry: 25°
